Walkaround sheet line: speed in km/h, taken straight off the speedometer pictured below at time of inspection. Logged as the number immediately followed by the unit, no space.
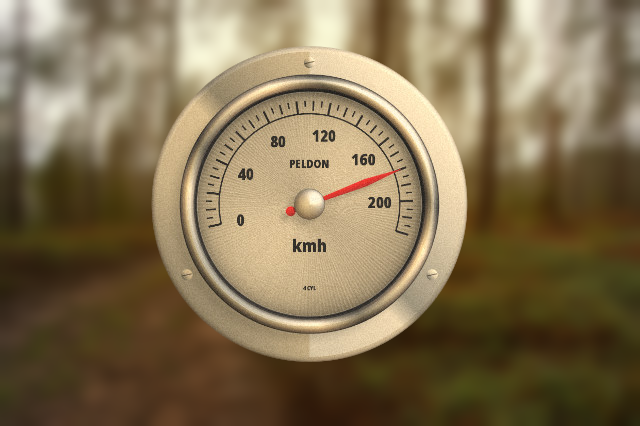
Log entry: 180km/h
